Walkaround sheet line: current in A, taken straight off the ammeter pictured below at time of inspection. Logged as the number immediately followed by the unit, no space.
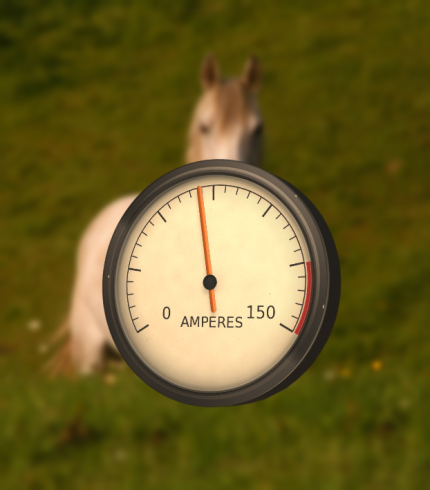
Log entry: 70A
